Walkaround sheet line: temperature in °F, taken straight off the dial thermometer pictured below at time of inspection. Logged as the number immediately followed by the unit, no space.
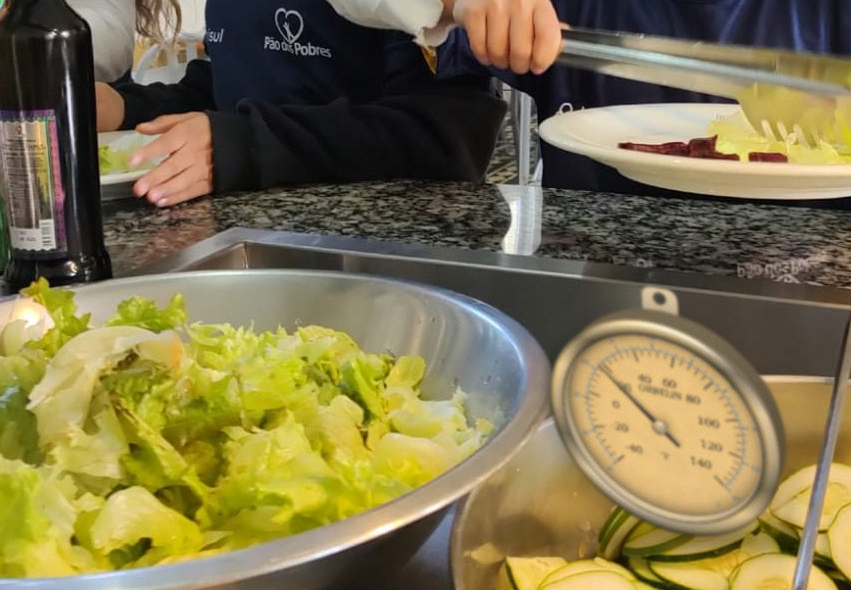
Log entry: 20°F
